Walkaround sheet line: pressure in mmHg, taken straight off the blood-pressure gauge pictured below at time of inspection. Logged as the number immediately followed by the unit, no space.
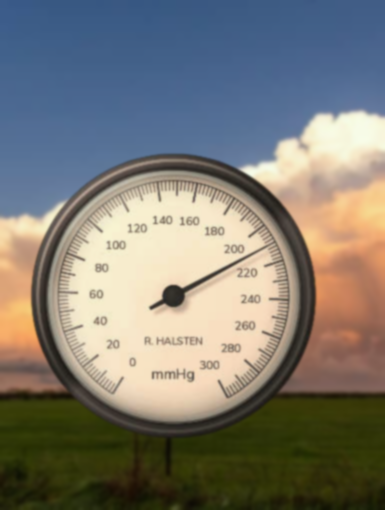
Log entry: 210mmHg
